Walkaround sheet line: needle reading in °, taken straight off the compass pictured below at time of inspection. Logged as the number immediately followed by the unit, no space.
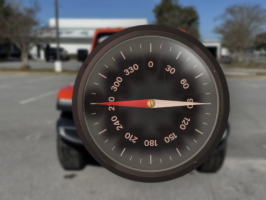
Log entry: 270°
